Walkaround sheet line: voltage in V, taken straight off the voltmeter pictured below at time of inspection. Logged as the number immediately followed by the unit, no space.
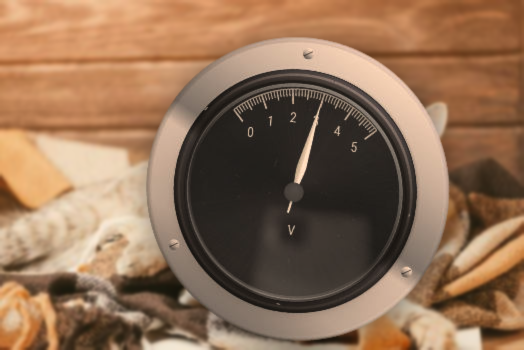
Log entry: 3V
